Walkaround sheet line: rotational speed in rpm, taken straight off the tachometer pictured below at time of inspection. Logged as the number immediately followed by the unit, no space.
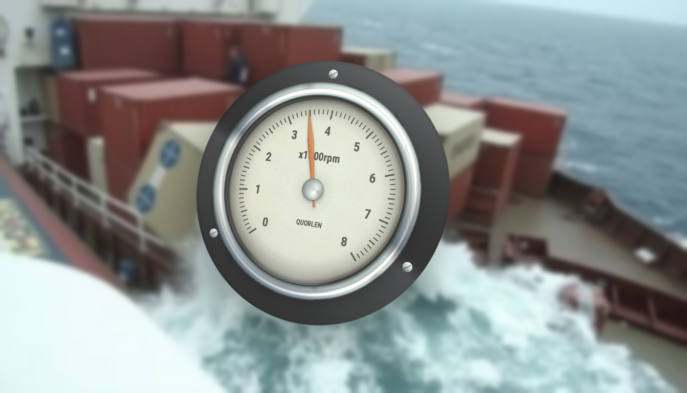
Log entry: 3500rpm
